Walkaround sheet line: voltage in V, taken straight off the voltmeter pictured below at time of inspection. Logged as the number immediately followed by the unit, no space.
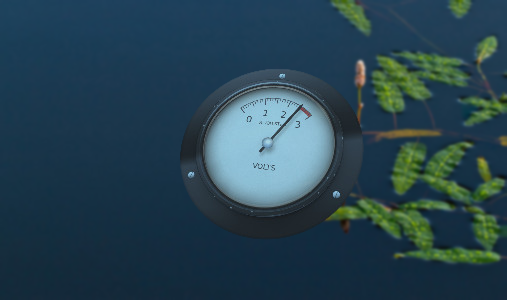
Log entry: 2.5V
